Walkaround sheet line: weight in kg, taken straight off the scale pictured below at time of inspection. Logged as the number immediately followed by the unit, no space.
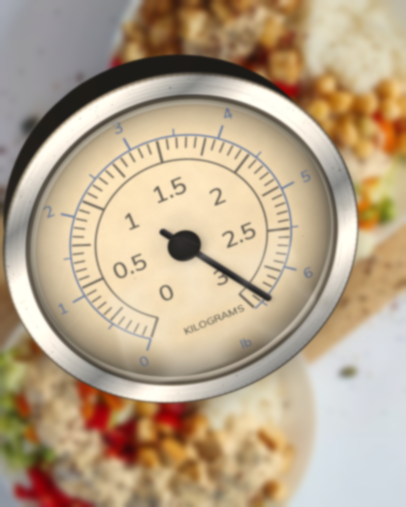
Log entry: 2.9kg
